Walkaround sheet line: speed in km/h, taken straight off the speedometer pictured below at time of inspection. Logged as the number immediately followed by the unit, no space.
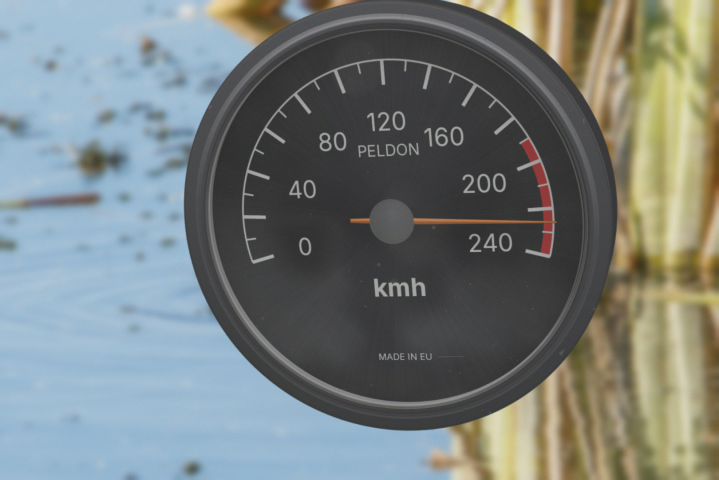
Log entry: 225km/h
